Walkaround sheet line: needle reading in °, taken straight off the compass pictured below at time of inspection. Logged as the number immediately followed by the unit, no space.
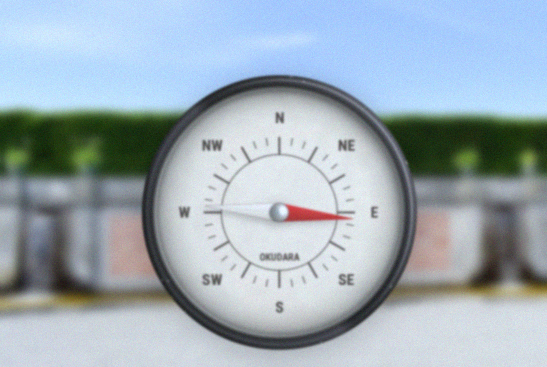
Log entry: 95°
